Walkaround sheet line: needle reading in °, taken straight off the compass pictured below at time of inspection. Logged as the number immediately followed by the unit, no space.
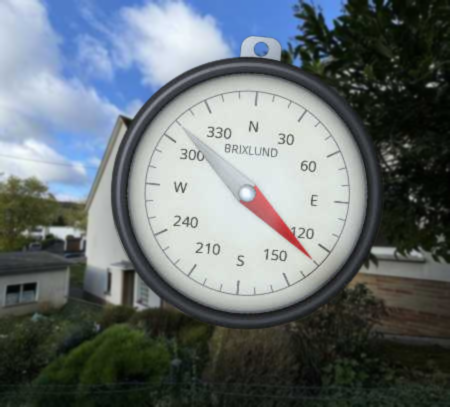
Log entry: 130°
